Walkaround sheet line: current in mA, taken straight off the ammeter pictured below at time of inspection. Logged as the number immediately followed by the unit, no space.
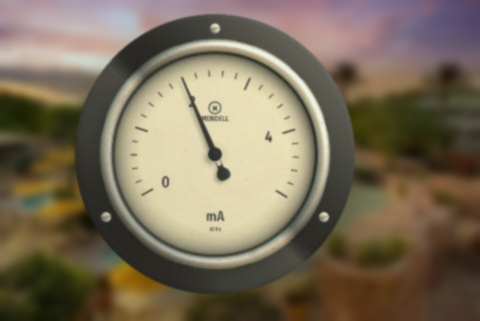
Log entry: 2mA
